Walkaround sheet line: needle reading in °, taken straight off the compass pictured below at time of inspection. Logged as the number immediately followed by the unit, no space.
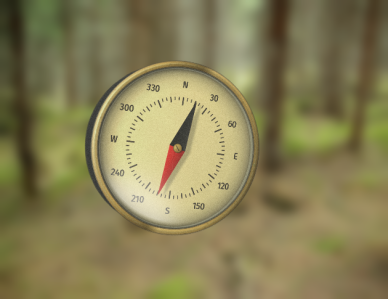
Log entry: 195°
